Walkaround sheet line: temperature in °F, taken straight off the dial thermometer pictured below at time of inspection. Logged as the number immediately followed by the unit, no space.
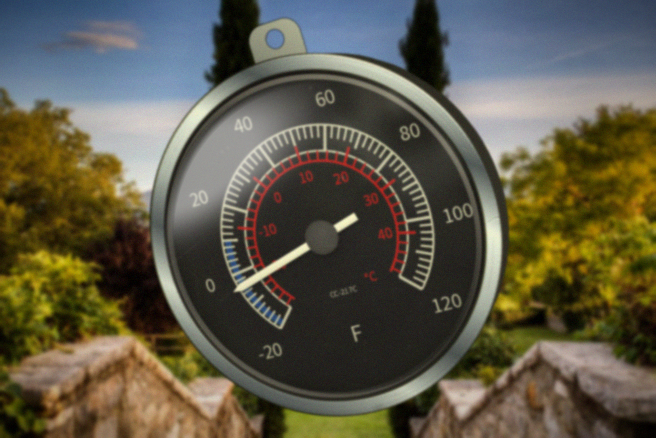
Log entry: -4°F
